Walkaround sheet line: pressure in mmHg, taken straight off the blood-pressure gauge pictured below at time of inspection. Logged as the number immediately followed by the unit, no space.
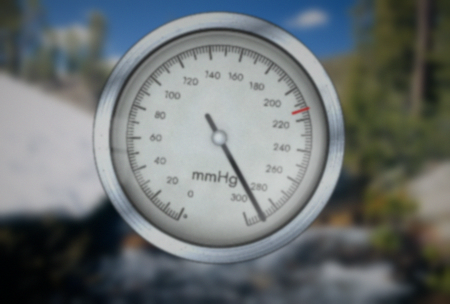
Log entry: 290mmHg
